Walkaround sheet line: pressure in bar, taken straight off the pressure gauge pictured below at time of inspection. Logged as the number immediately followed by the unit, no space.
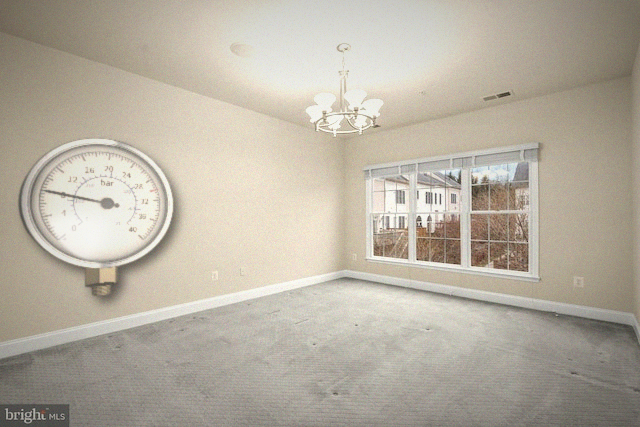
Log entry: 8bar
